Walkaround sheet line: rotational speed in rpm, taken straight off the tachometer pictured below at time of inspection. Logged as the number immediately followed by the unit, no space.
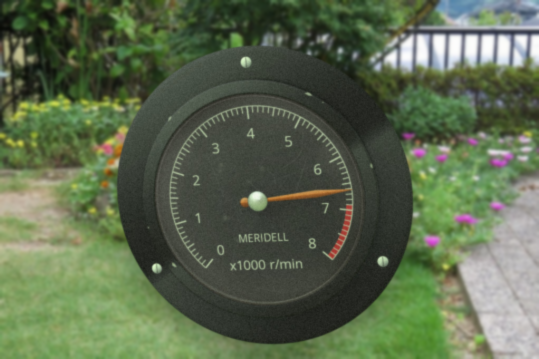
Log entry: 6600rpm
